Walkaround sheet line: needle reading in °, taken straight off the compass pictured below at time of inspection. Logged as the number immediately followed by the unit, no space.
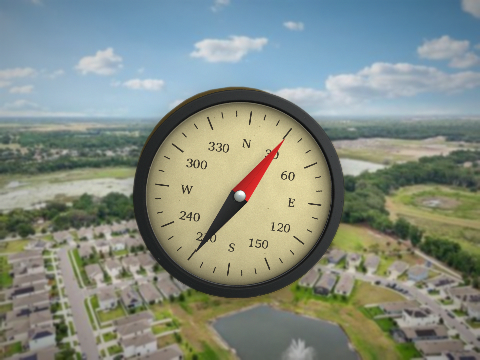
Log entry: 30°
